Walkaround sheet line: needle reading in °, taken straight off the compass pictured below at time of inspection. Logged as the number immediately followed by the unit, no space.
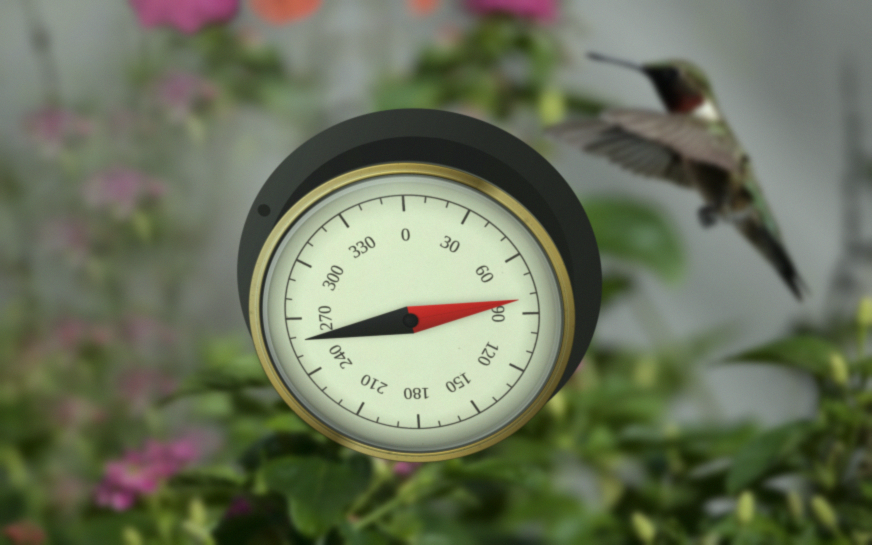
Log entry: 80°
